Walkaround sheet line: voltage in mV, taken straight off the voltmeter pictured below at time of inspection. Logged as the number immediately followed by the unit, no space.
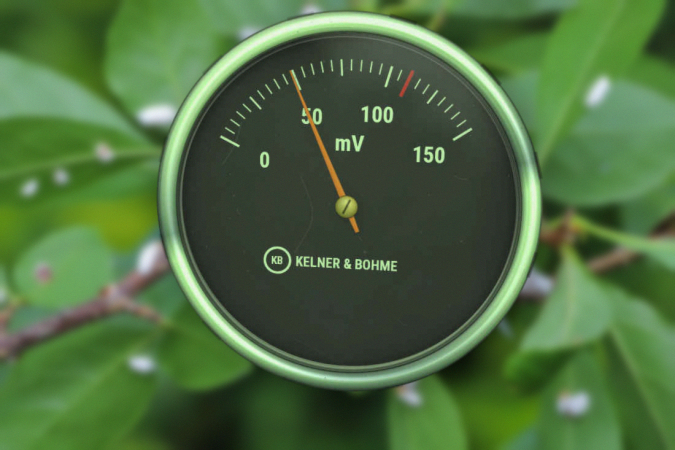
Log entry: 50mV
